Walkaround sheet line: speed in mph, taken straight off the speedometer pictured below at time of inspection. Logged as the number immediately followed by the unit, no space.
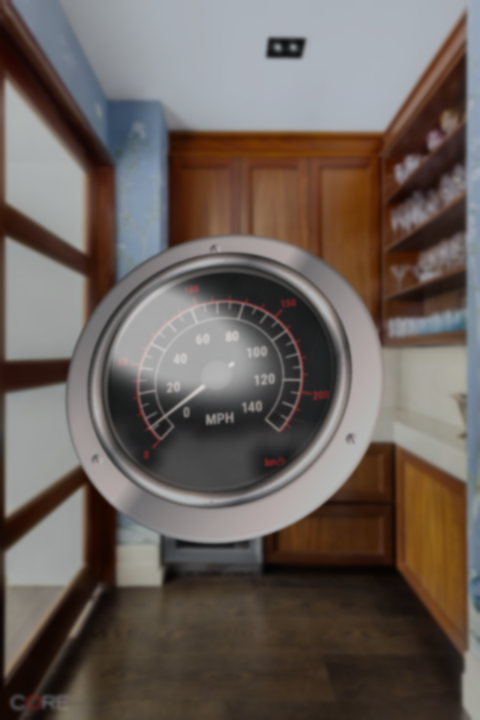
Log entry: 5mph
